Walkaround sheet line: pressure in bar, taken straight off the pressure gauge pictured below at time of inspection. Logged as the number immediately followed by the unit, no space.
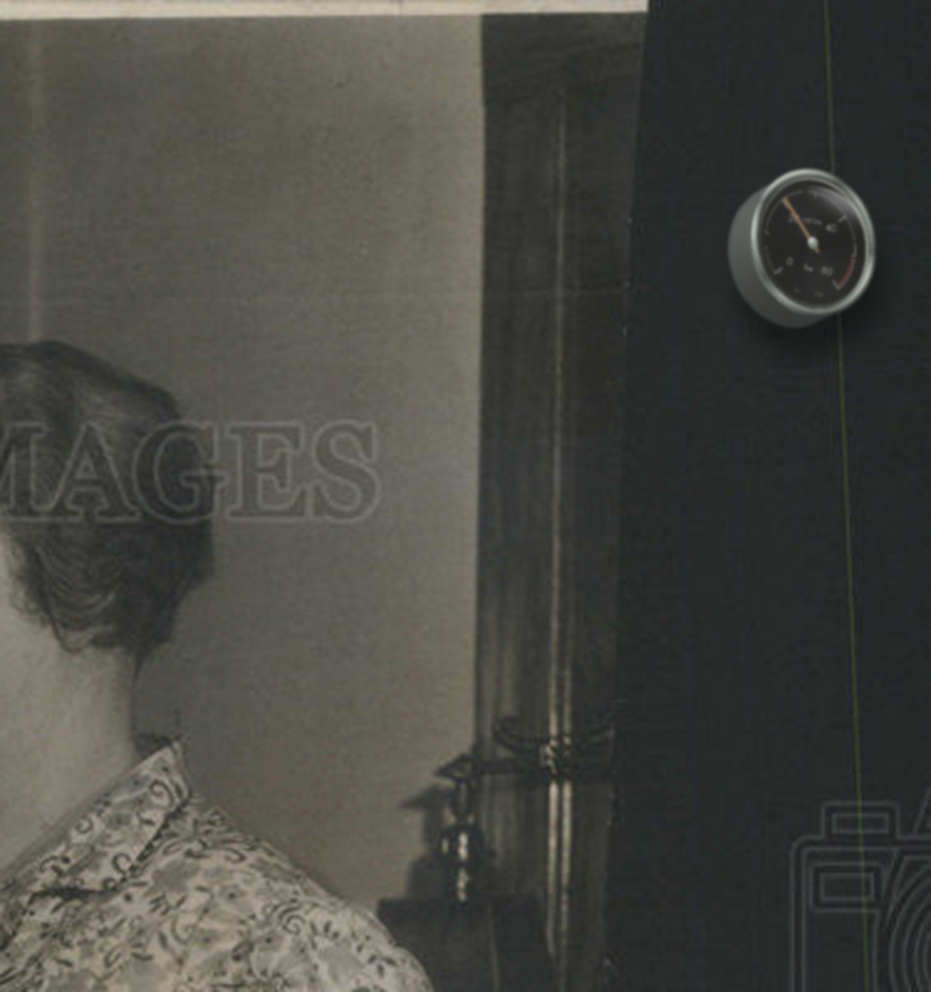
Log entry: 20bar
